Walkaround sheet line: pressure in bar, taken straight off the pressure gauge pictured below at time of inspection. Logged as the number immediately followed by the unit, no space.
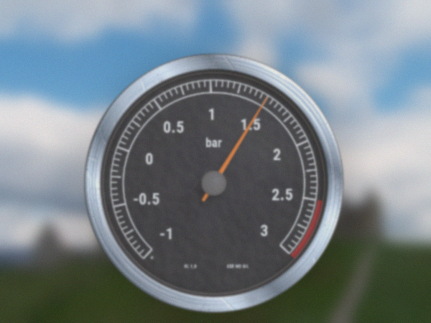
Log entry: 1.5bar
